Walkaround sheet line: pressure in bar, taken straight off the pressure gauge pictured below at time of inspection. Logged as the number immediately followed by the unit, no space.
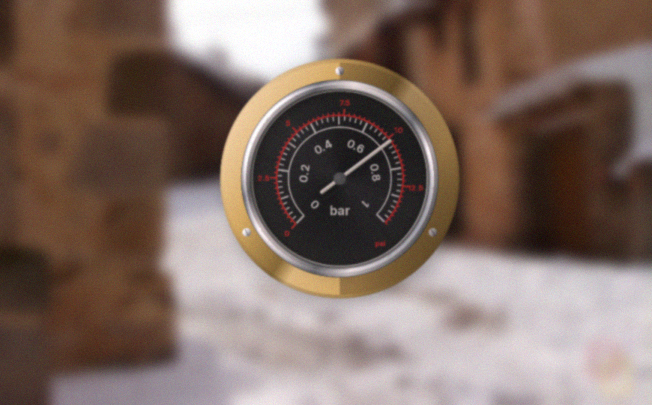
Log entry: 0.7bar
